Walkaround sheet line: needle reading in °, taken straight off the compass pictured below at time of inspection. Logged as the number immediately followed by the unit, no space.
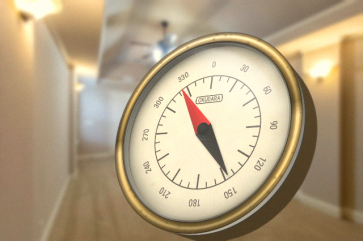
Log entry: 325°
